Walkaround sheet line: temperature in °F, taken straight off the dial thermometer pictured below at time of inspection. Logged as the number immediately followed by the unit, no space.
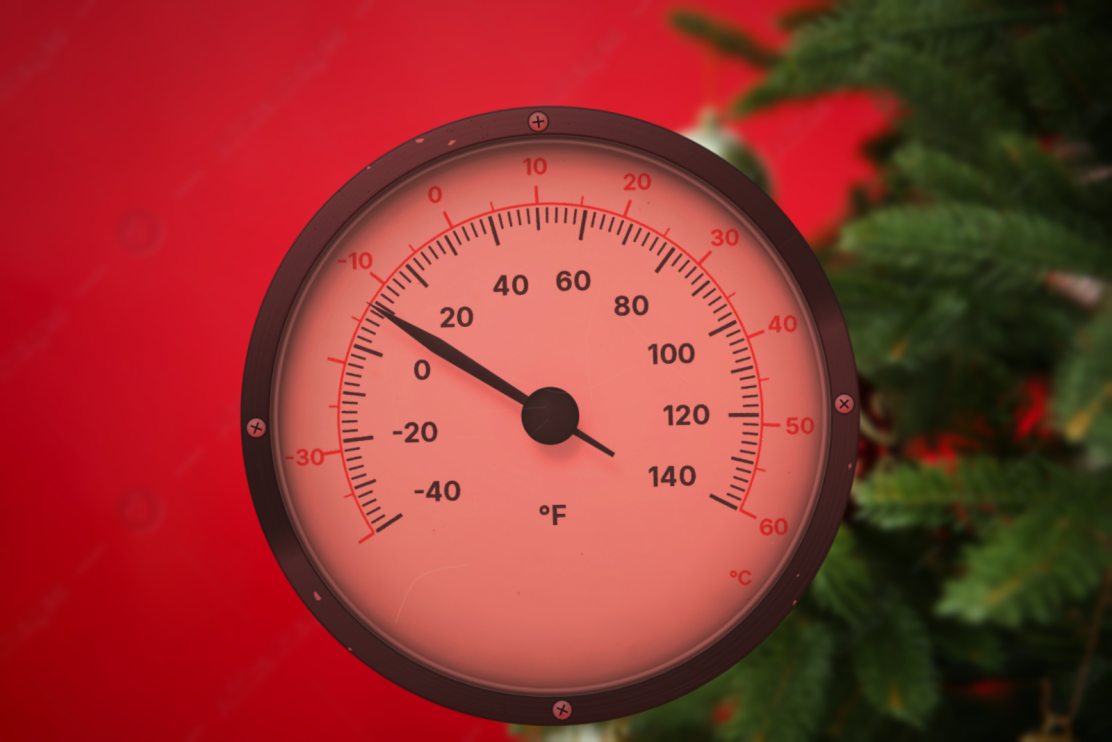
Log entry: 9°F
